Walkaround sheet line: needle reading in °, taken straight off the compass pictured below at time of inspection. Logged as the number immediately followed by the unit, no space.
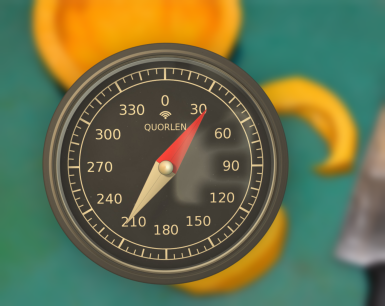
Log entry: 35°
